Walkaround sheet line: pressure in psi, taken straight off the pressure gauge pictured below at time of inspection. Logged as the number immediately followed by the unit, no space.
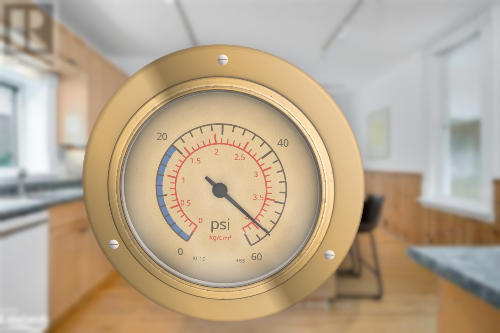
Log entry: 56psi
